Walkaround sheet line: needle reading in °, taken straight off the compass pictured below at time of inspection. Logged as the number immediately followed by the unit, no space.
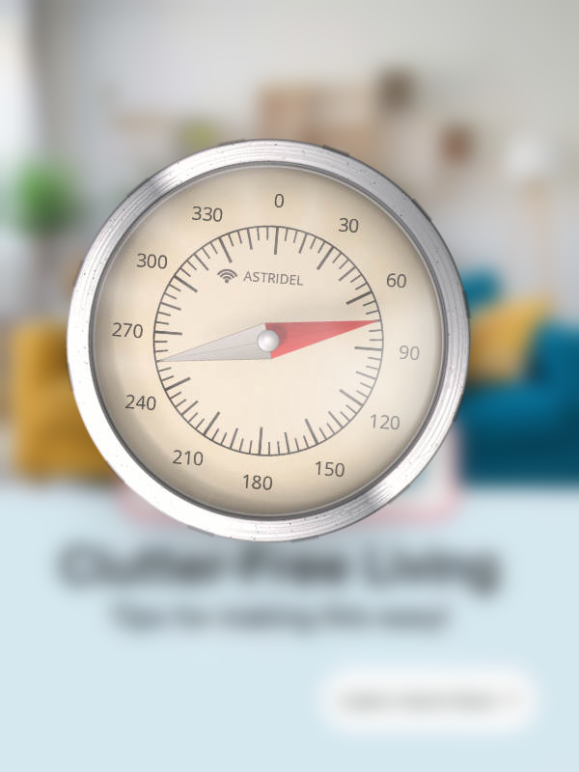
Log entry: 75°
